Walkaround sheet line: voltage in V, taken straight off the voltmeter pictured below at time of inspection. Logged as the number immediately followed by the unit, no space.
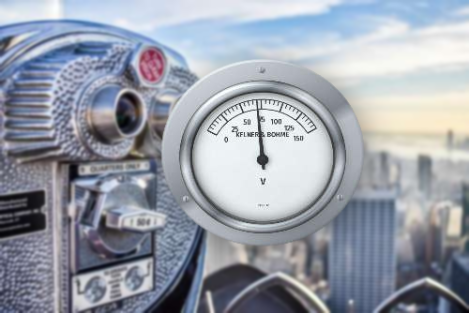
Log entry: 70V
